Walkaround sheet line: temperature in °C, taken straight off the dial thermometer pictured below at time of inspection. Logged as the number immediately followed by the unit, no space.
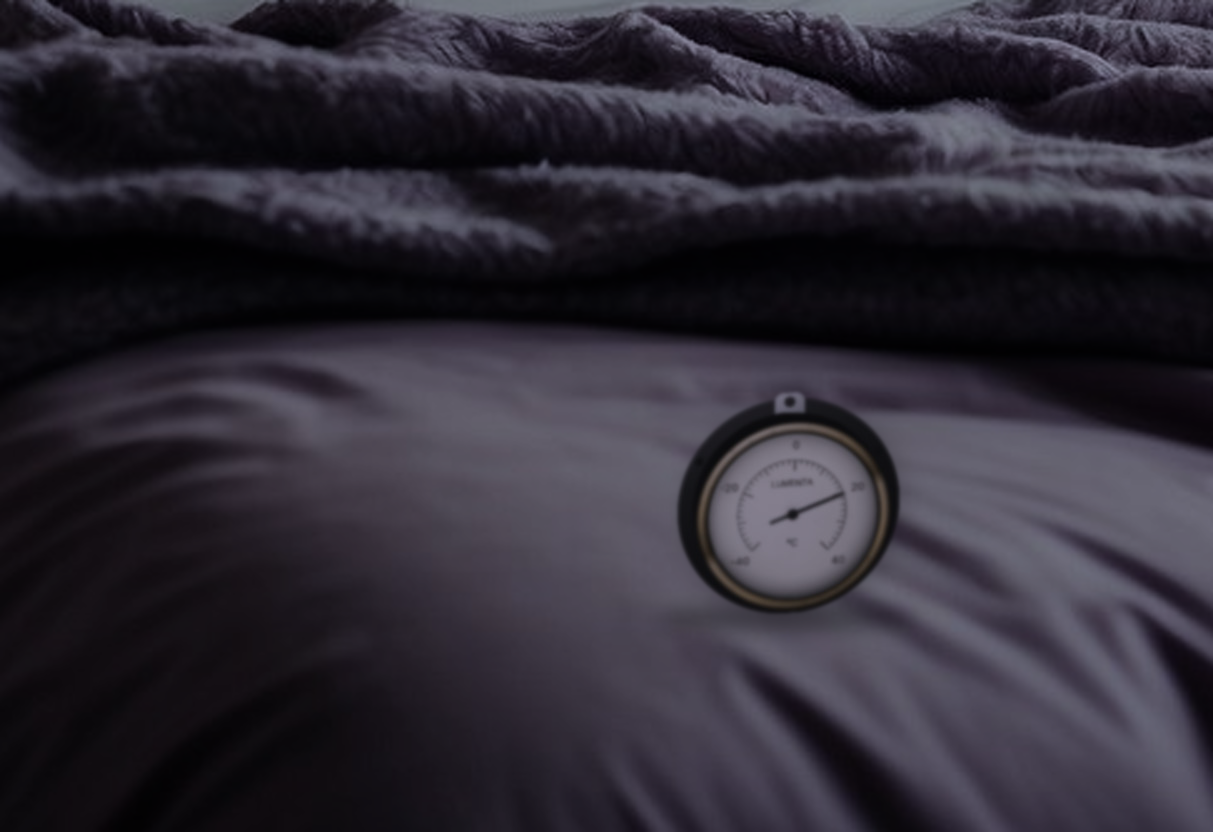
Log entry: 20°C
